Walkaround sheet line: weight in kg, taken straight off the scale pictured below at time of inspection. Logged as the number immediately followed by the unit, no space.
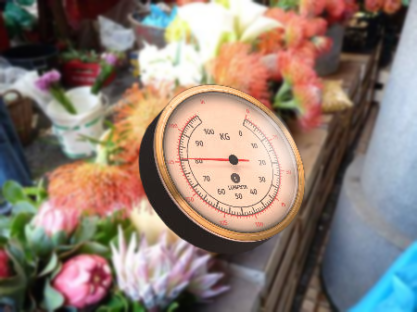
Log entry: 80kg
